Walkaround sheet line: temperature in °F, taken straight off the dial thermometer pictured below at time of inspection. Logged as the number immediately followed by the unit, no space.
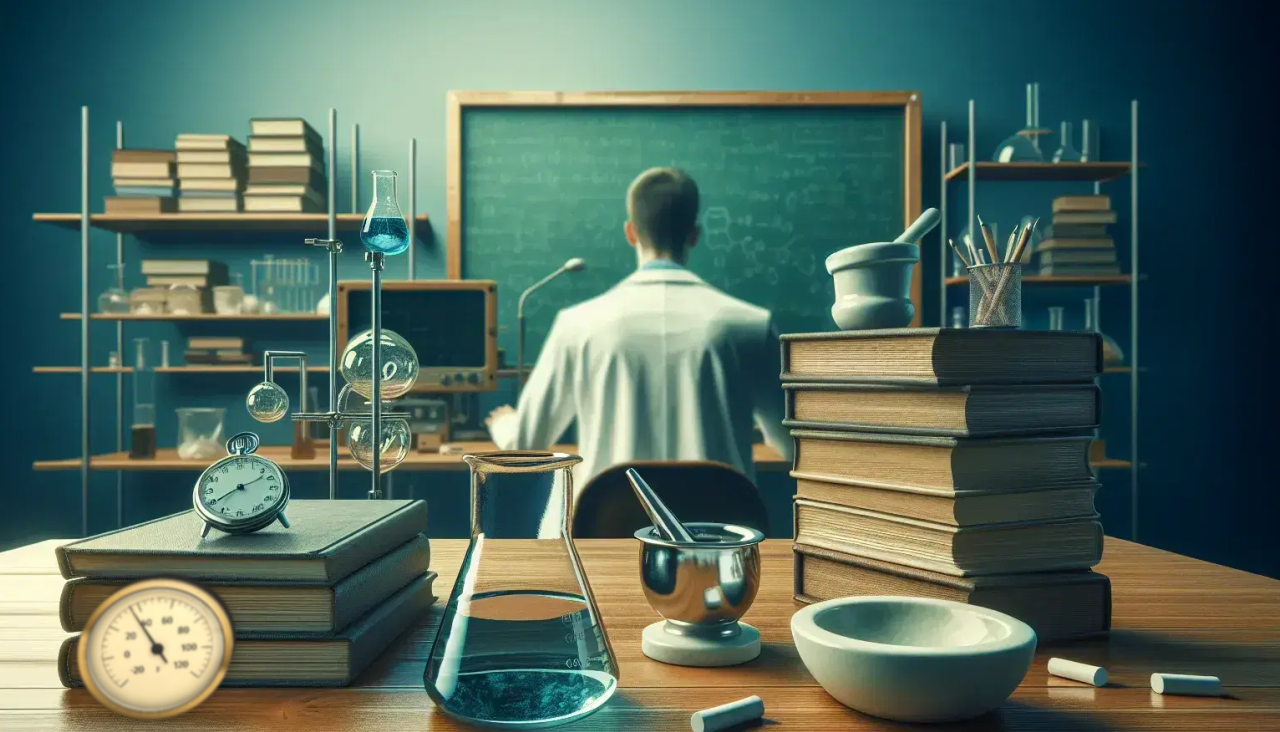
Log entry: 36°F
